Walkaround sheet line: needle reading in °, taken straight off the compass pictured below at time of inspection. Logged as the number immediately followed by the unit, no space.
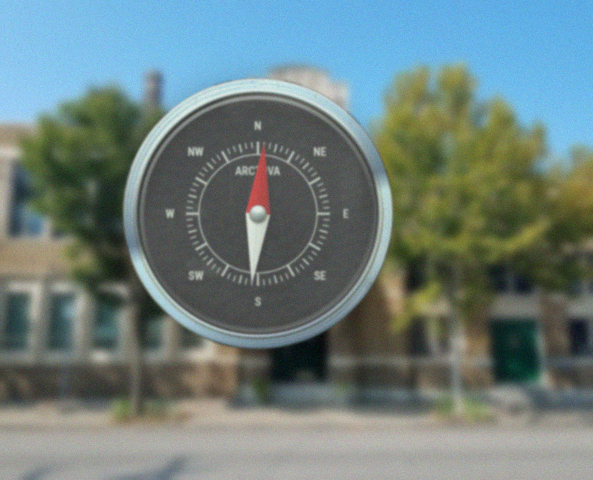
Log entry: 5°
